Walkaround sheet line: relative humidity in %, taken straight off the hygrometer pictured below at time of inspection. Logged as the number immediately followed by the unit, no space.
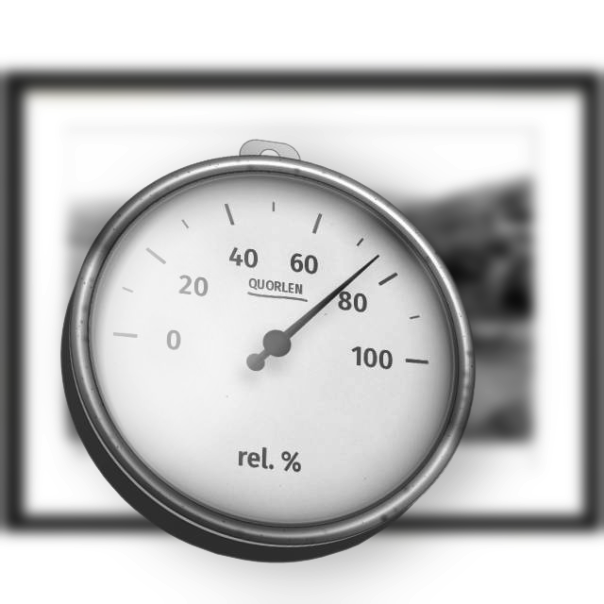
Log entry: 75%
